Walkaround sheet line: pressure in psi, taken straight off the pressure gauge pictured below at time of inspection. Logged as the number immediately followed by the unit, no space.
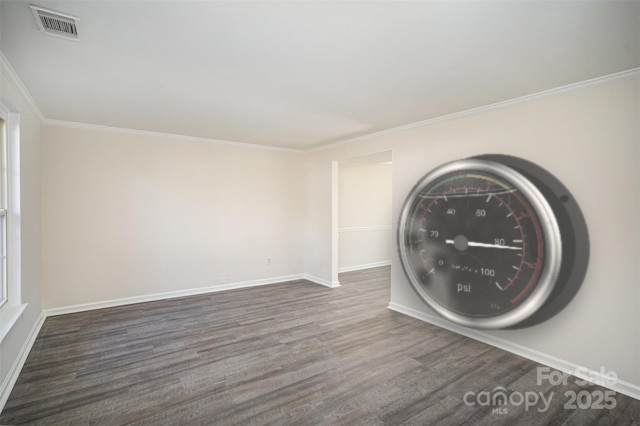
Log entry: 82.5psi
